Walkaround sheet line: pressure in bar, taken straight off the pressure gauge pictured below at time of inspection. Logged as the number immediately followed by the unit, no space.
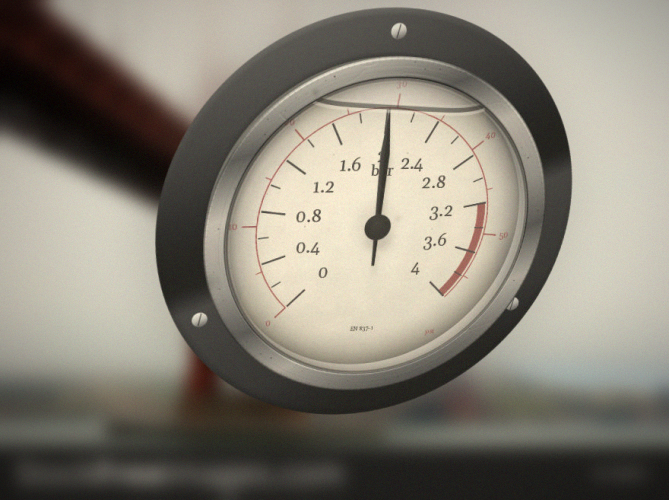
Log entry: 2bar
